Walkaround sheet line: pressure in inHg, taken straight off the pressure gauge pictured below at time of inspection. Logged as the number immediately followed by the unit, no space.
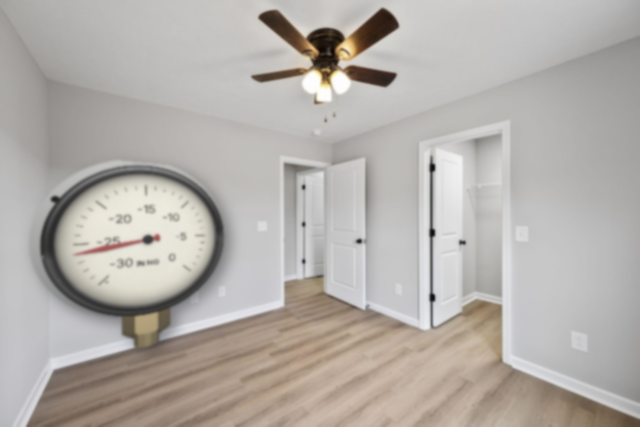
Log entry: -26inHg
